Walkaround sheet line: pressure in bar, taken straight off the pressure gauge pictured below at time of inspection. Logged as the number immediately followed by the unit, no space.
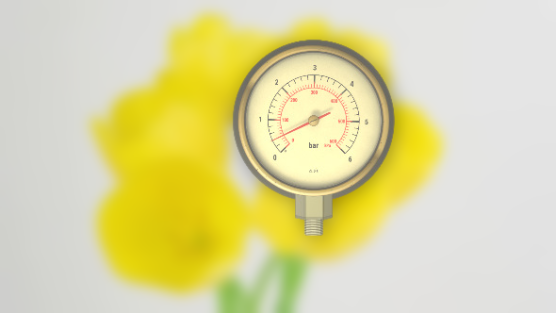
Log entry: 0.4bar
